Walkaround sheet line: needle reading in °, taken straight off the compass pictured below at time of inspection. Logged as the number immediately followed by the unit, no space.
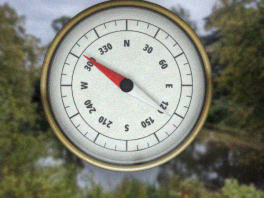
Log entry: 305°
